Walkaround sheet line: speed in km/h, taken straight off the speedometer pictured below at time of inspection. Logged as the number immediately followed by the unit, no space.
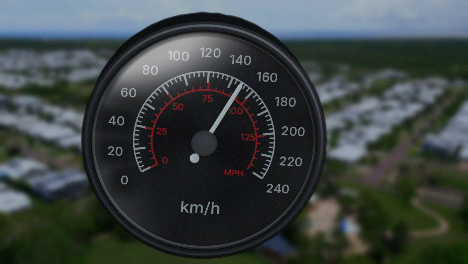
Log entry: 148km/h
